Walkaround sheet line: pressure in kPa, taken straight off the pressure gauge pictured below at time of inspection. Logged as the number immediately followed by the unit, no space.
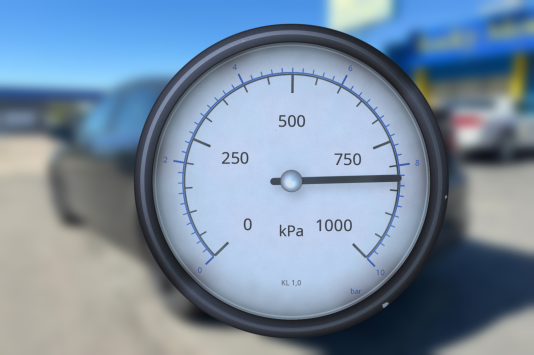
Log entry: 825kPa
